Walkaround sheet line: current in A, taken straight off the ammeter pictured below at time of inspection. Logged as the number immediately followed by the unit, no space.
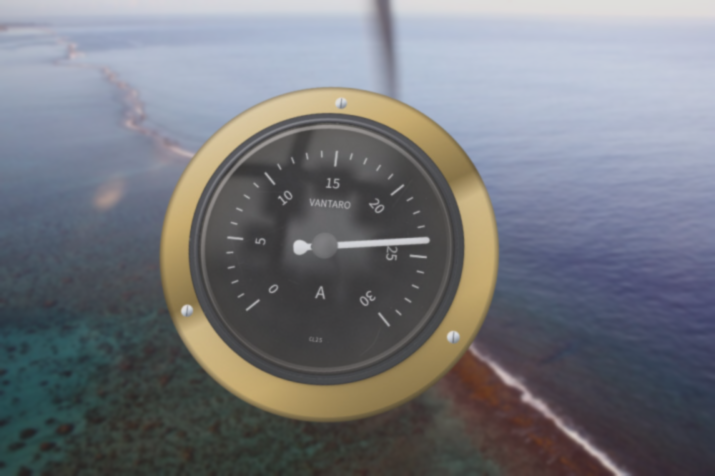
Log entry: 24A
